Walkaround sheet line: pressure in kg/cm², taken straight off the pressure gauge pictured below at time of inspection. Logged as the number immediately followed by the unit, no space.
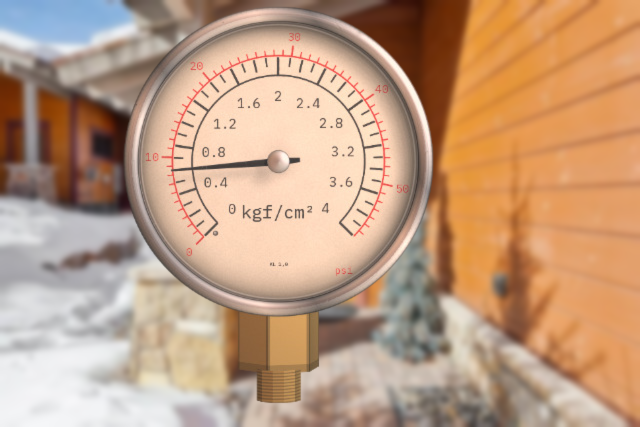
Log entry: 0.6kg/cm²
